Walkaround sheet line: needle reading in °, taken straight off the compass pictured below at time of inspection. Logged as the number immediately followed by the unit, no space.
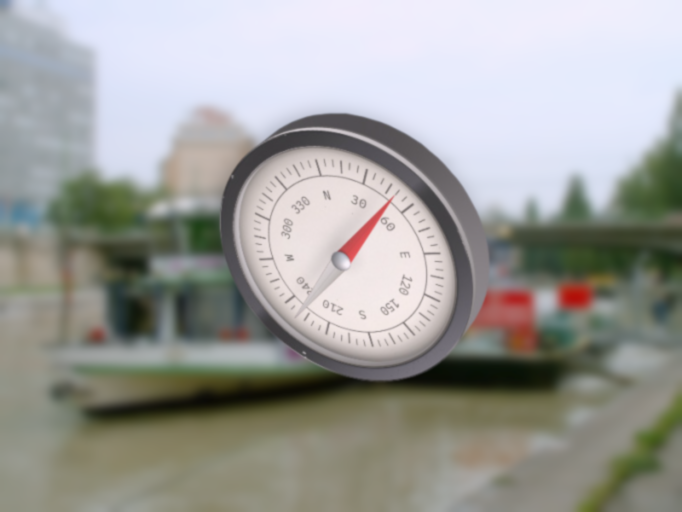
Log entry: 50°
